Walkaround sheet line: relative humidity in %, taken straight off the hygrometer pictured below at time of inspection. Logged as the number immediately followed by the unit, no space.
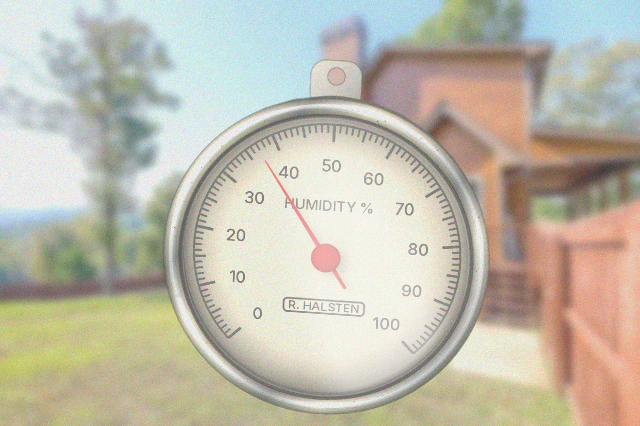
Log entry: 37%
